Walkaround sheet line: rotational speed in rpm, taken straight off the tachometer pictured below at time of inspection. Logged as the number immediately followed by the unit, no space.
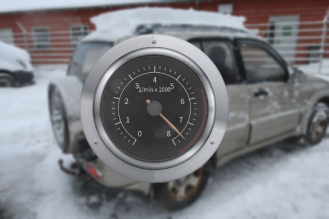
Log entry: 7600rpm
